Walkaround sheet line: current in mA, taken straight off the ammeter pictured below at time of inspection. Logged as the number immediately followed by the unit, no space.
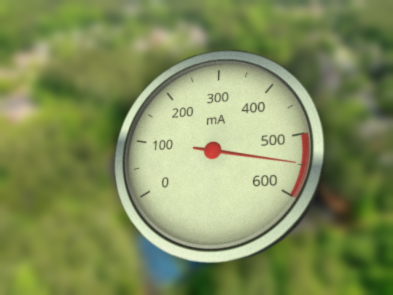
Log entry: 550mA
